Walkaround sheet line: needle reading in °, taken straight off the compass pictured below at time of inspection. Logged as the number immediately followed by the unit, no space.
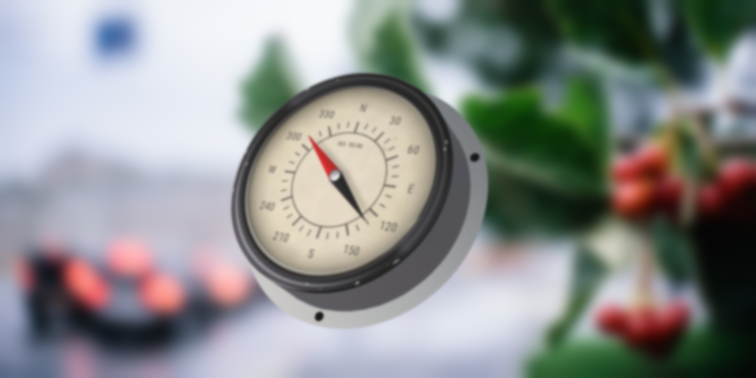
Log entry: 310°
